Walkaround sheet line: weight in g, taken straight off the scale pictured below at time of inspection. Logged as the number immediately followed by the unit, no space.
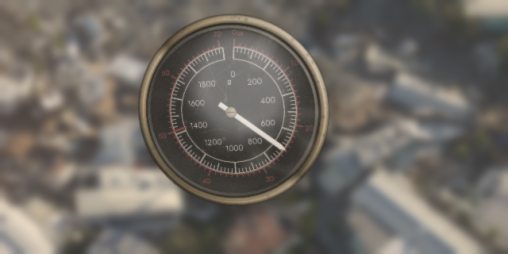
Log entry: 700g
